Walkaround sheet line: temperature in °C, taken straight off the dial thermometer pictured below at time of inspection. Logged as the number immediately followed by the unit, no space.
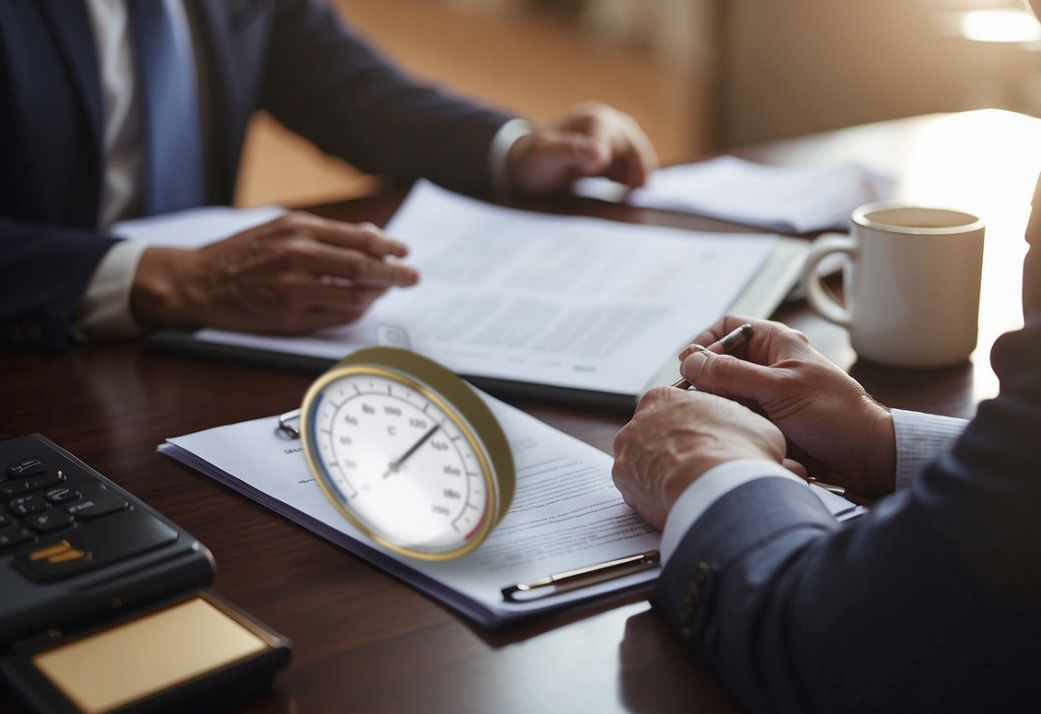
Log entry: 130°C
